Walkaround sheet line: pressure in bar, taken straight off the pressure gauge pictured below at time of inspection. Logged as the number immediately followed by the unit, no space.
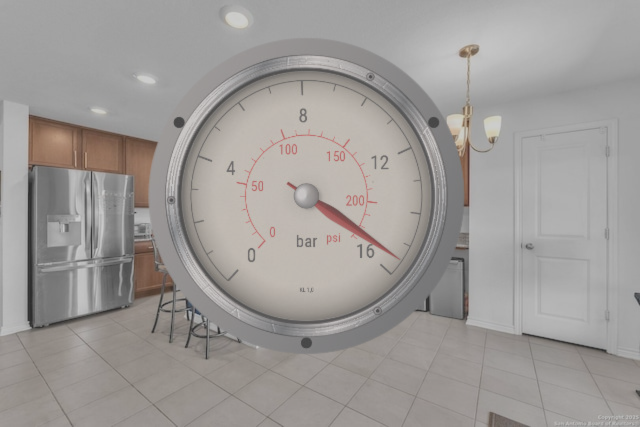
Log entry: 15.5bar
